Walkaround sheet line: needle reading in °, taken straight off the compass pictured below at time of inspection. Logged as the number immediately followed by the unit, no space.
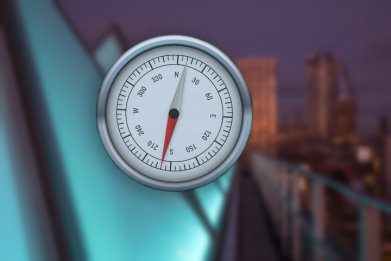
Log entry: 190°
